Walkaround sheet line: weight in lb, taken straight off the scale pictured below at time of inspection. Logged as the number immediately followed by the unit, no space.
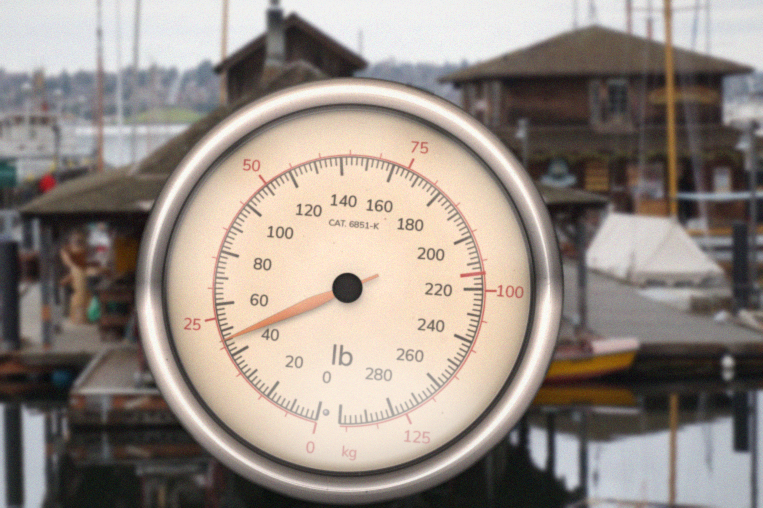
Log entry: 46lb
